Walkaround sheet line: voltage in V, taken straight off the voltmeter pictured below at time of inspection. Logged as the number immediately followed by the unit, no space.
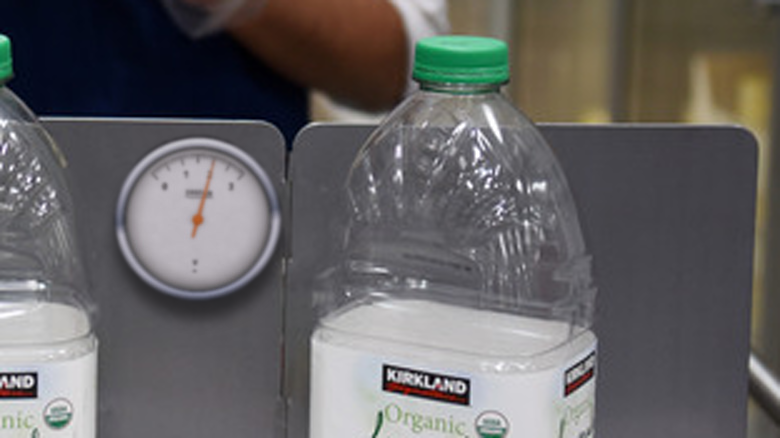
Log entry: 2V
